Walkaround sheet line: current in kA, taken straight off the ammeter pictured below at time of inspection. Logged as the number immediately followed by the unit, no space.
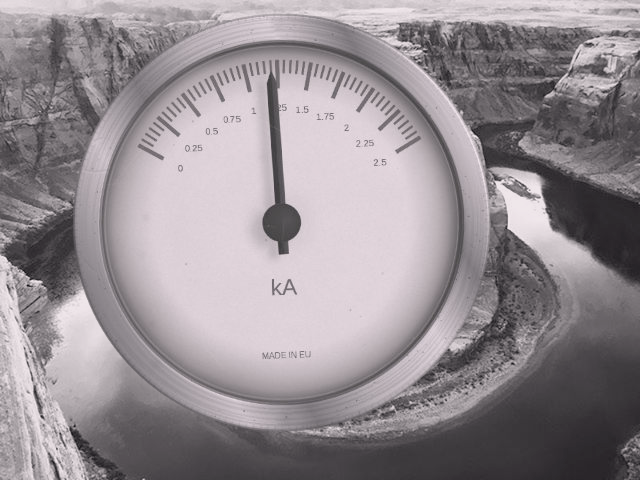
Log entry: 1.2kA
